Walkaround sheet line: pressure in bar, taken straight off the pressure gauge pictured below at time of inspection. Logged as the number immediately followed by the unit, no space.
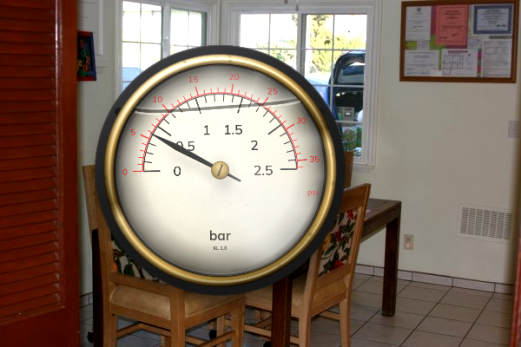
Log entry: 0.4bar
